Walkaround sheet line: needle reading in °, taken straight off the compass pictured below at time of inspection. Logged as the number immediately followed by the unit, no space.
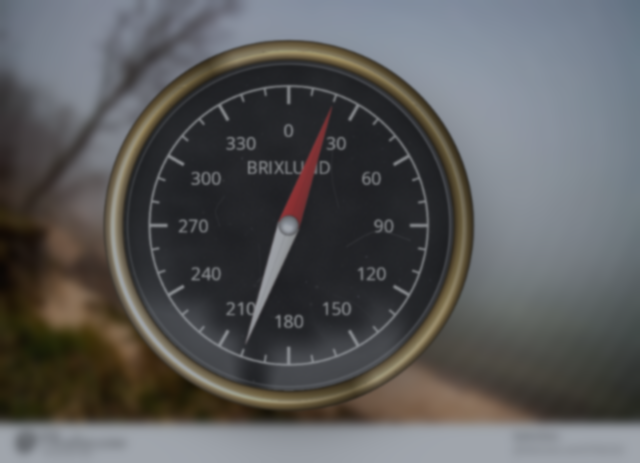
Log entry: 20°
